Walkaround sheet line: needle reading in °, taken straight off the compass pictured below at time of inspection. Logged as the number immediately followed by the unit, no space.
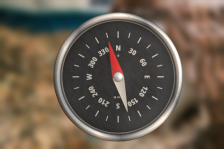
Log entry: 345°
